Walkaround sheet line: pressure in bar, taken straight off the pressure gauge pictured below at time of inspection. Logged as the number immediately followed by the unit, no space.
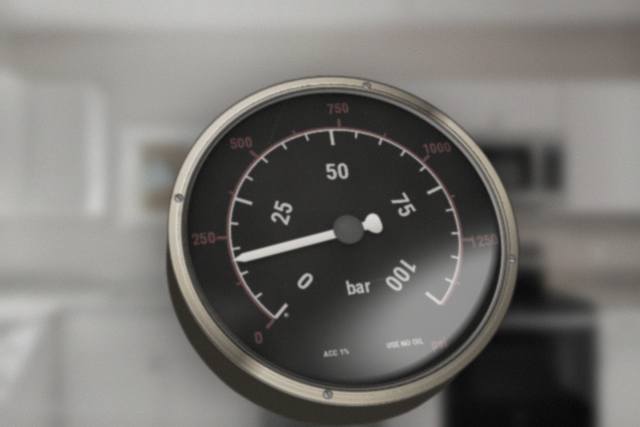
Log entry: 12.5bar
